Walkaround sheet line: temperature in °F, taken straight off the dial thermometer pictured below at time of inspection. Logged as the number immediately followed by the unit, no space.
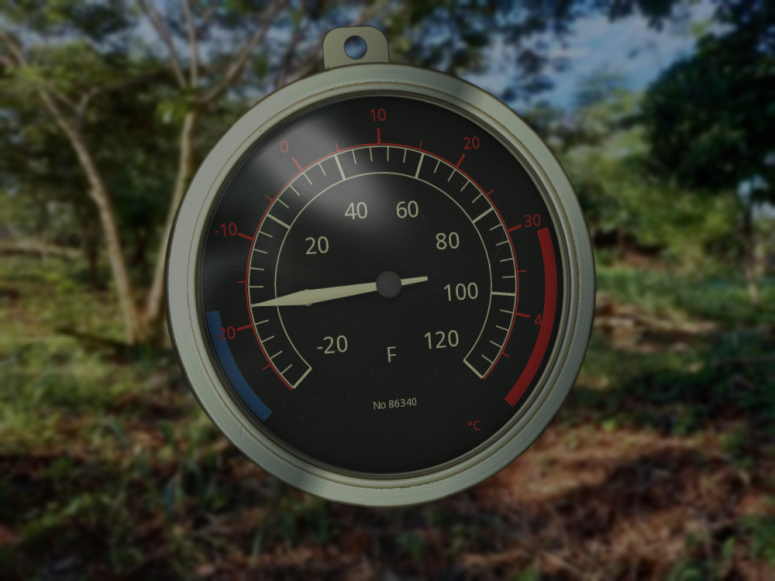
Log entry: 0°F
